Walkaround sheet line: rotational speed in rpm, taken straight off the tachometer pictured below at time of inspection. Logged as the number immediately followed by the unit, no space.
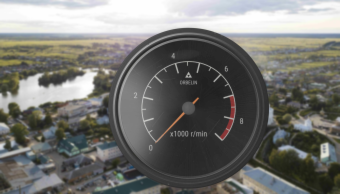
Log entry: 0rpm
